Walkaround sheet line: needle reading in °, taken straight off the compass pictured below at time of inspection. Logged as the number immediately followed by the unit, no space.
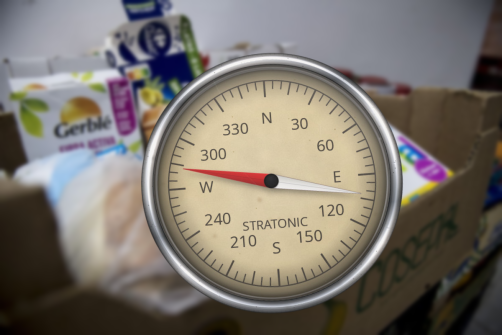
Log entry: 282.5°
